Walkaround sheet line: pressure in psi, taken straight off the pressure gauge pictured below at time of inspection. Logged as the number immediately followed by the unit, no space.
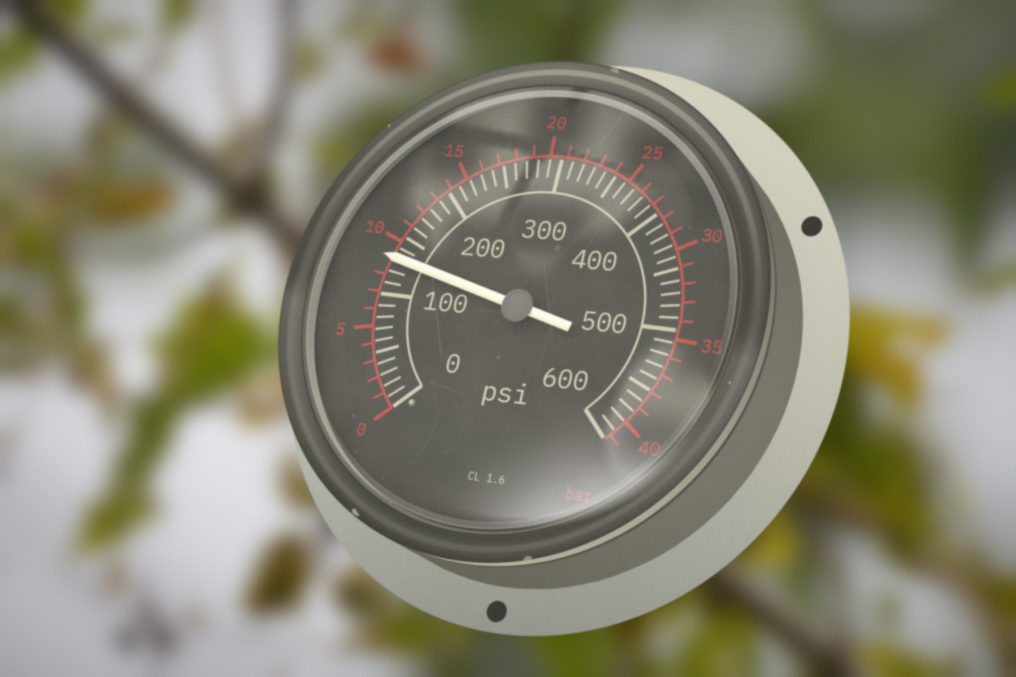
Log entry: 130psi
